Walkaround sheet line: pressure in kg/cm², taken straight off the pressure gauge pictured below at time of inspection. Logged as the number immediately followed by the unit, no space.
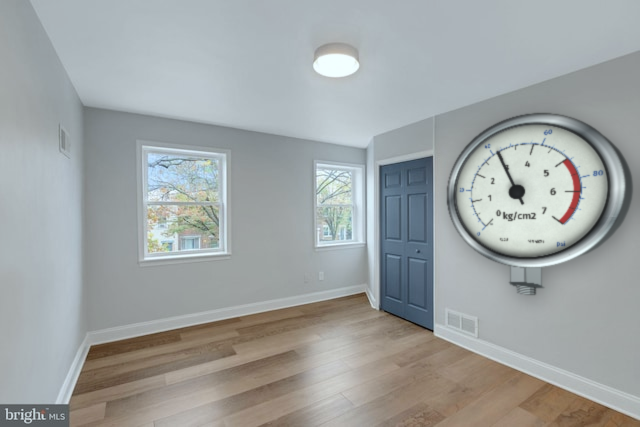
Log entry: 3kg/cm²
